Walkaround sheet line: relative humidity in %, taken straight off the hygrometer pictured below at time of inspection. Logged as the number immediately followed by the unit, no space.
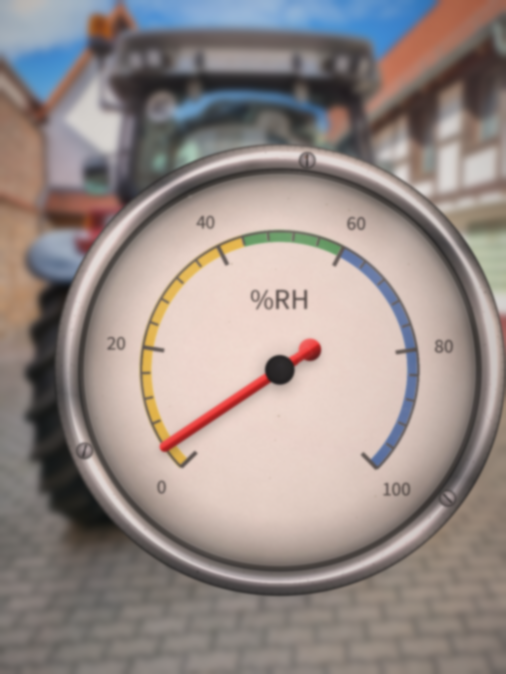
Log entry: 4%
